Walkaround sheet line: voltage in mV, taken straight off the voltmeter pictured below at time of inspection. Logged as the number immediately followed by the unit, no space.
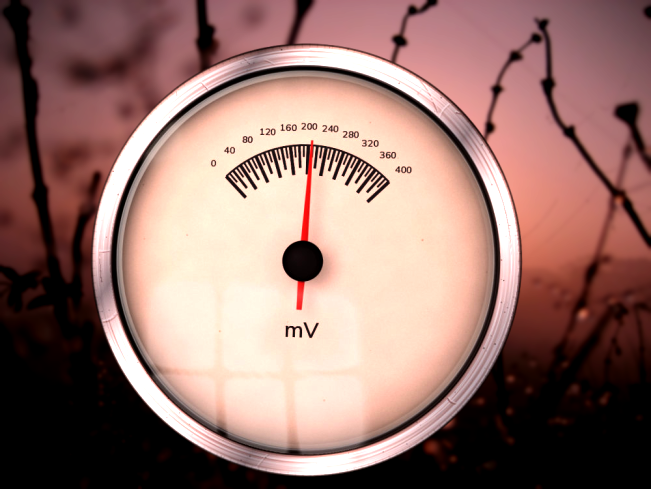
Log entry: 210mV
